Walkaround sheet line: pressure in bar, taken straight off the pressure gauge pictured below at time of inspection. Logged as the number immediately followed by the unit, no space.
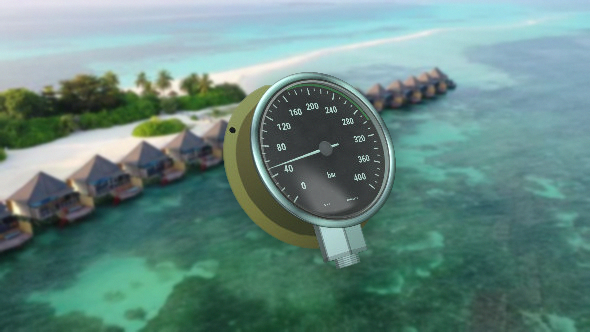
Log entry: 50bar
